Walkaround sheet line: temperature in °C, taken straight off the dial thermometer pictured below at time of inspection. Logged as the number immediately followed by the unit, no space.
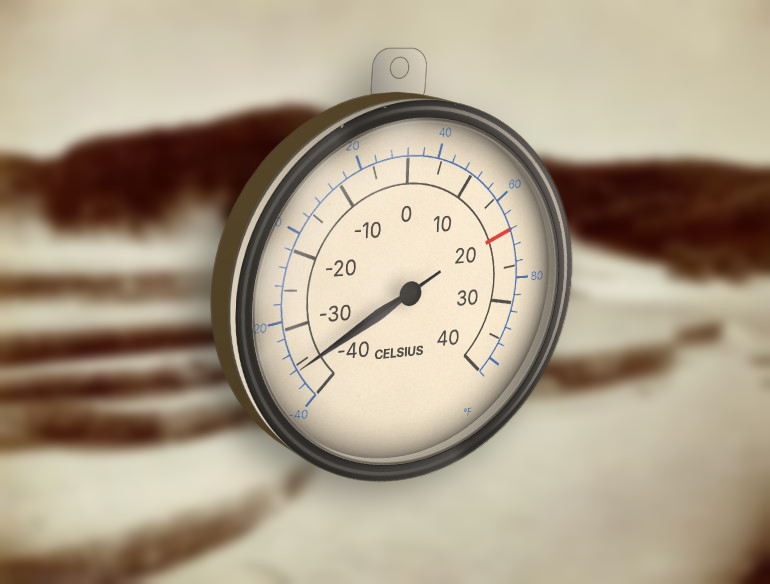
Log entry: -35°C
